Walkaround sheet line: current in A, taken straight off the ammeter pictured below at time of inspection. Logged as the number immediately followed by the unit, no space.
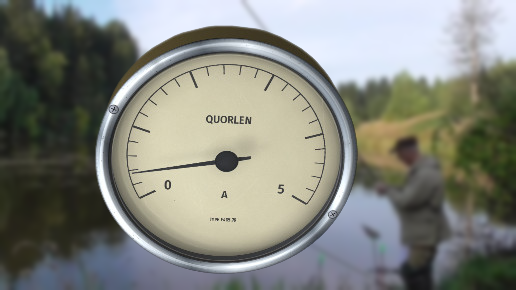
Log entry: 0.4A
